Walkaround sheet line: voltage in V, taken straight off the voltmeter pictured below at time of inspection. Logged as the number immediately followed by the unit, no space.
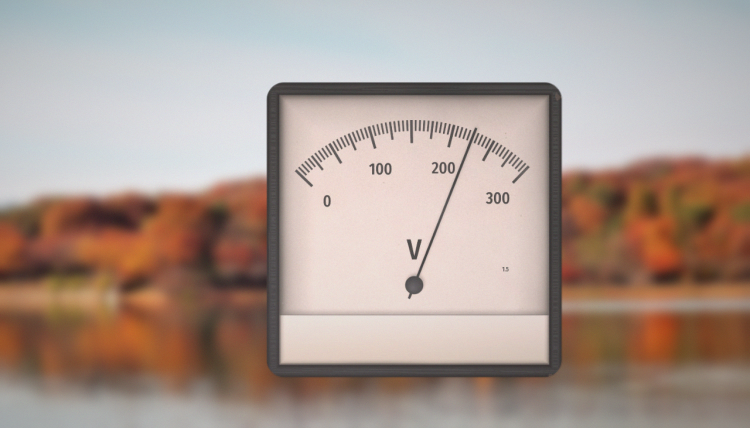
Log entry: 225V
